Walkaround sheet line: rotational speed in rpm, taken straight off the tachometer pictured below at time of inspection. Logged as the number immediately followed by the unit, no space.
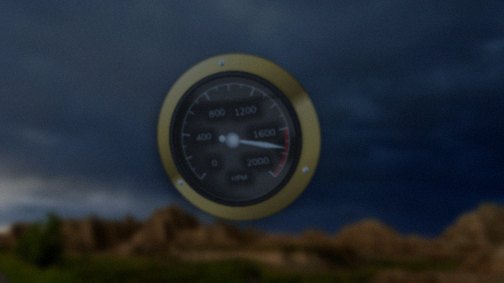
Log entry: 1750rpm
